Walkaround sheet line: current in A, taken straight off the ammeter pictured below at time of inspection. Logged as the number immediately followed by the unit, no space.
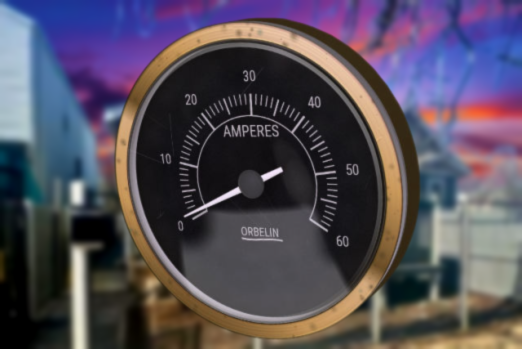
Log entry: 1A
